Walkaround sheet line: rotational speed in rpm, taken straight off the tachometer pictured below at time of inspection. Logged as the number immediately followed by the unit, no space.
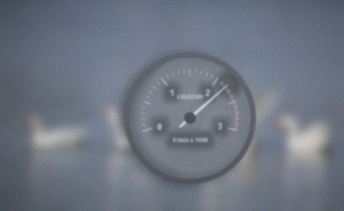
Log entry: 2200rpm
